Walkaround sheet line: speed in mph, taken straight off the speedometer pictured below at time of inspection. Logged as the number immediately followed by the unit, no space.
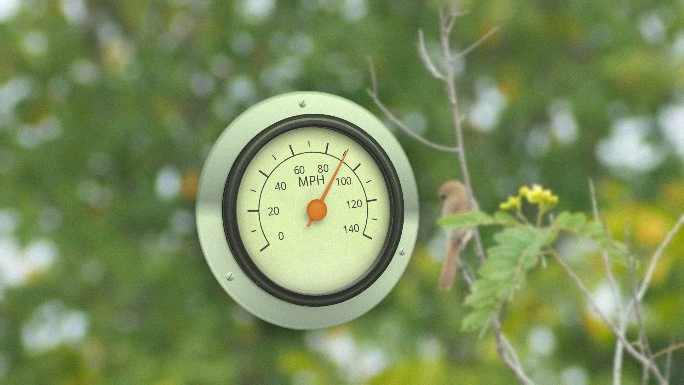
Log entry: 90mph
